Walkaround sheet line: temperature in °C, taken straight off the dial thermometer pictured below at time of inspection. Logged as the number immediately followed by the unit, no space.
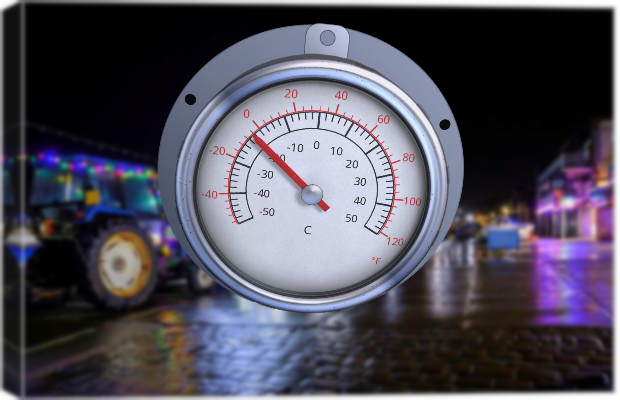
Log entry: -20°C
